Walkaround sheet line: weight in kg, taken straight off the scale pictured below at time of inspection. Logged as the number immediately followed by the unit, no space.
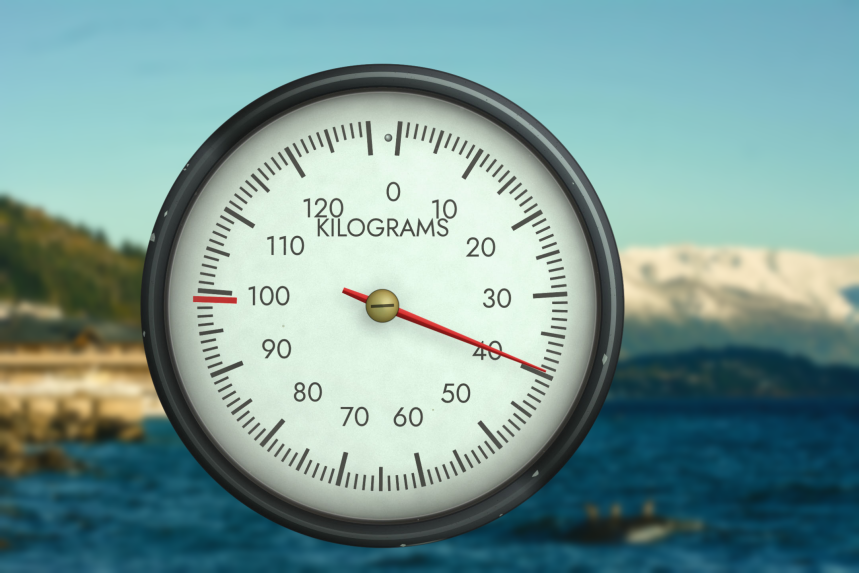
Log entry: 39.5kg
